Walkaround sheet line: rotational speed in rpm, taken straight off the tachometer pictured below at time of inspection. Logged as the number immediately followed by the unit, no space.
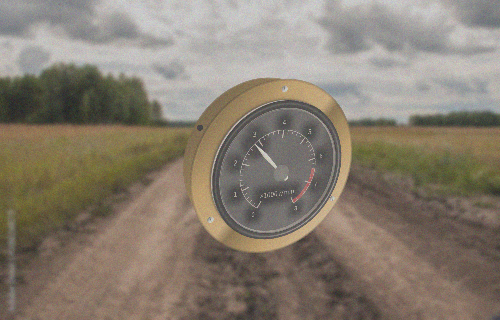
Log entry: 2800rpm
